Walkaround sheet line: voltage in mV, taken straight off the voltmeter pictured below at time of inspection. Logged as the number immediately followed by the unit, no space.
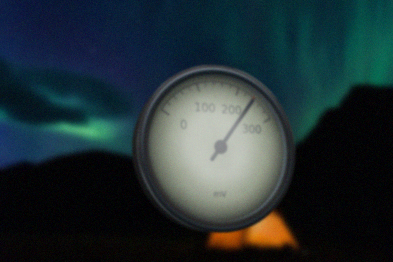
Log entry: 240mV
